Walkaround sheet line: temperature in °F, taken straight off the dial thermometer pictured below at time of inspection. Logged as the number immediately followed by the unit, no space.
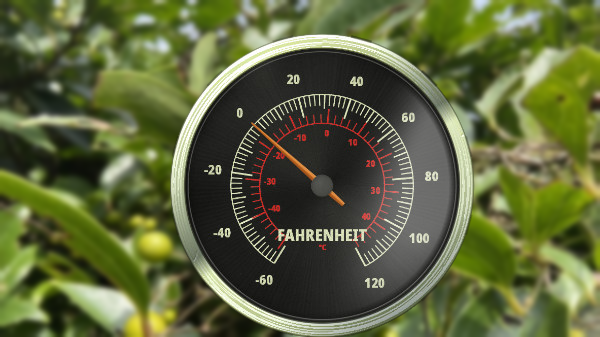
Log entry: 0°F
